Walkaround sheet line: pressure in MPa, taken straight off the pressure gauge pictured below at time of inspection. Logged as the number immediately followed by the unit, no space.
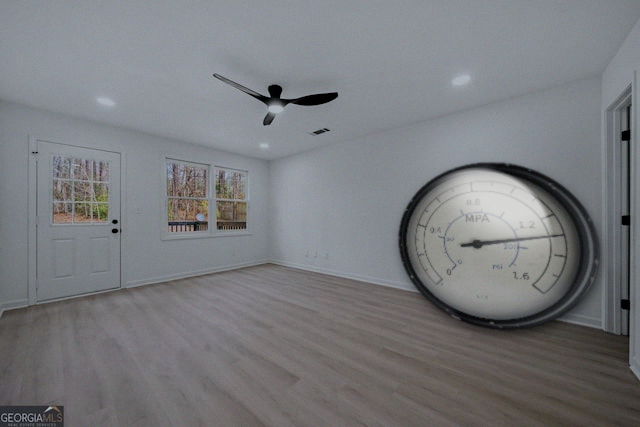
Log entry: 1.3MPa
